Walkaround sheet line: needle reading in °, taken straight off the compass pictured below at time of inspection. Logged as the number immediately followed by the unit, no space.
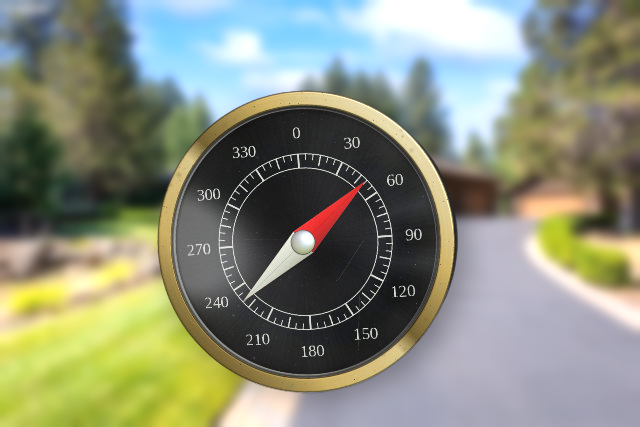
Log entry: 50°
